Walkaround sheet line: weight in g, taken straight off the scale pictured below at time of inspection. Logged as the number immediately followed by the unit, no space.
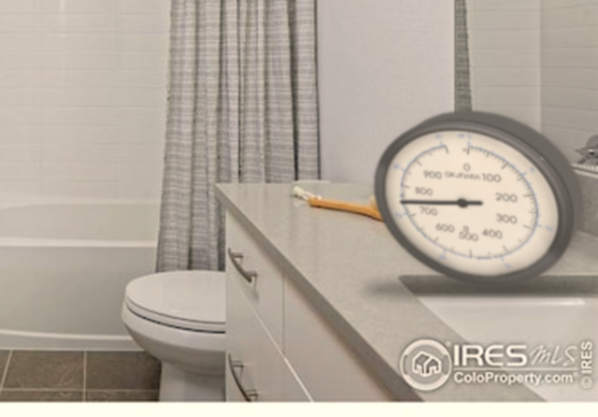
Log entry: 750g
